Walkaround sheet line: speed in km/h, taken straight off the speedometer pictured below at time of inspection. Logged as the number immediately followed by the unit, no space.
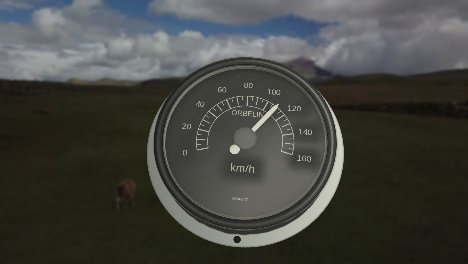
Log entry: 110km/h
